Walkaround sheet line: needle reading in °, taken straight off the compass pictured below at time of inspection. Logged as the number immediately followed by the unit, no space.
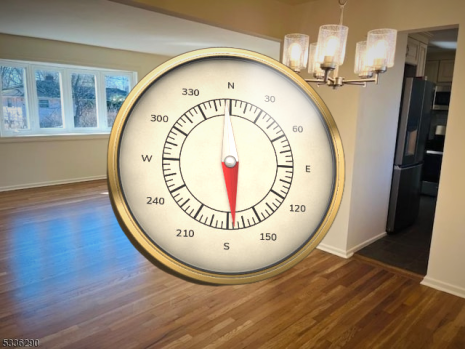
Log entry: 175°
